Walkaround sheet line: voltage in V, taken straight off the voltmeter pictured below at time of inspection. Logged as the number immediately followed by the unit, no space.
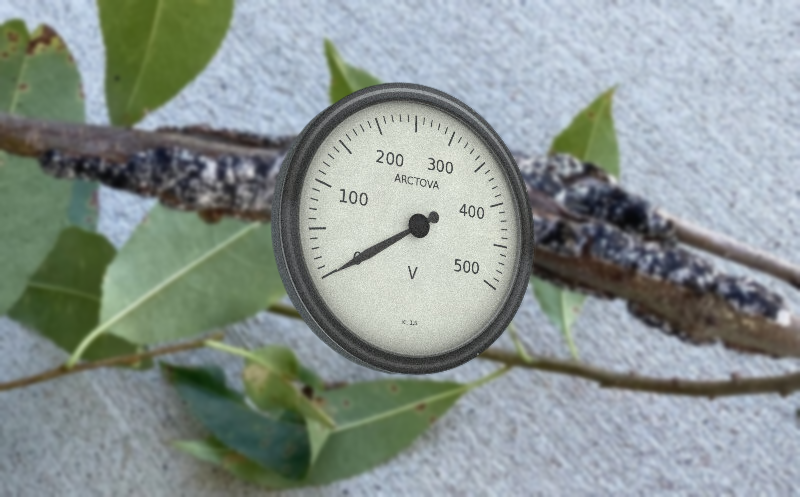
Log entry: 0V
